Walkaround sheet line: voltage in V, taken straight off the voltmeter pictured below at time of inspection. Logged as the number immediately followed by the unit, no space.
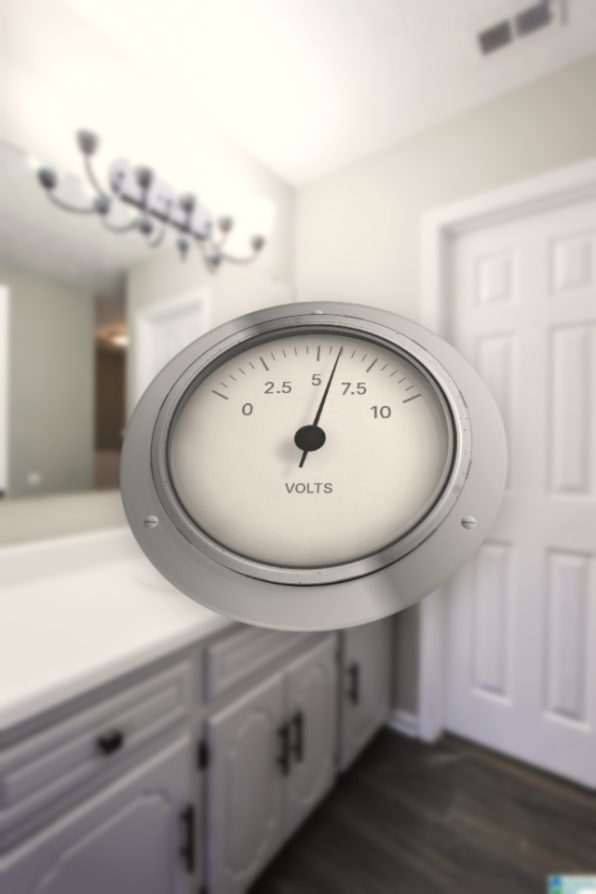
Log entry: 6V
